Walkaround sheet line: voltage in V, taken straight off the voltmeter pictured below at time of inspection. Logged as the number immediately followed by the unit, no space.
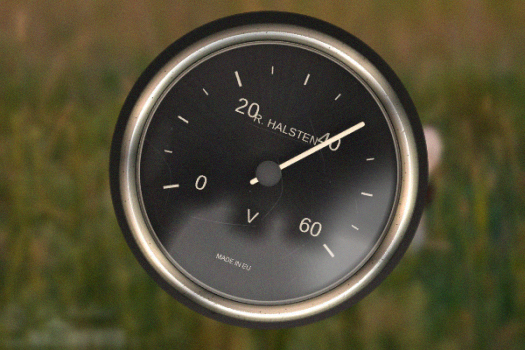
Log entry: 40V
